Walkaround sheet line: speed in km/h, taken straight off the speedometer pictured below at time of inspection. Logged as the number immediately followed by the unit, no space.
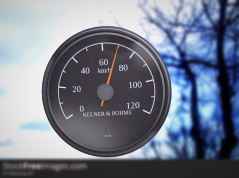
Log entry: 70km/h
